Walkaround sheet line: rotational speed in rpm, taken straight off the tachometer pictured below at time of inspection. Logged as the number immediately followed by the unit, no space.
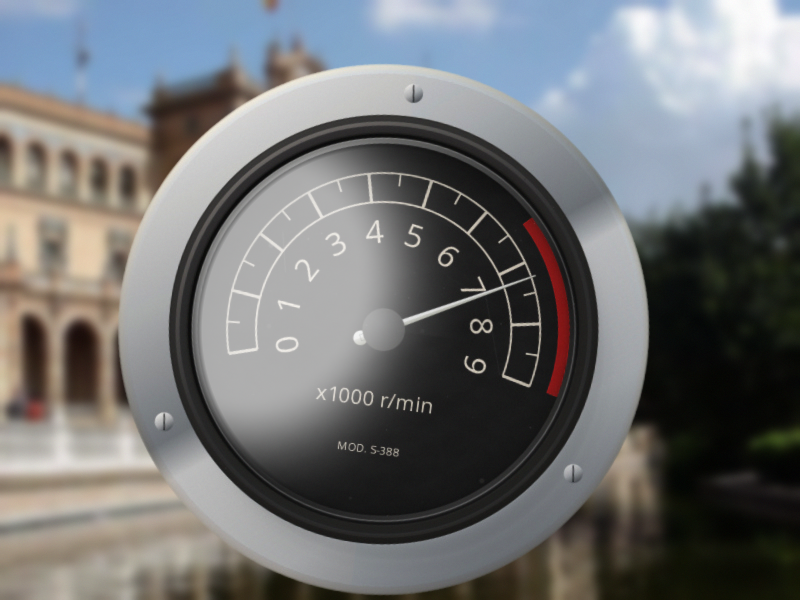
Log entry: 7250rpm
